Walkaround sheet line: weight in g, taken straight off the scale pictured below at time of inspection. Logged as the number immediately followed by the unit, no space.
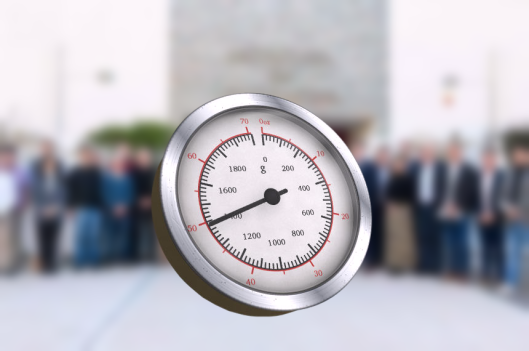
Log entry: 1400g
